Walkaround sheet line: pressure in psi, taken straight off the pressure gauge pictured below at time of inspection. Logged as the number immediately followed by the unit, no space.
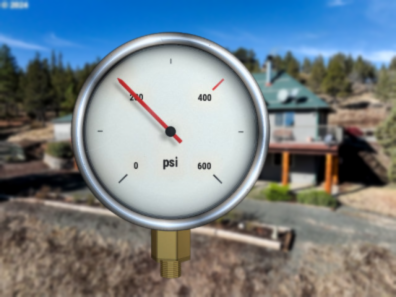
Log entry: 200psi
